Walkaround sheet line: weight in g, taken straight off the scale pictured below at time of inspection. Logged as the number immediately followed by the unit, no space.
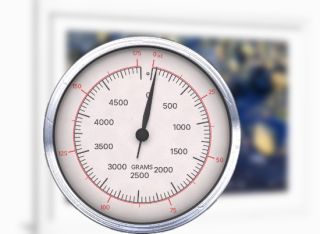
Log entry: 50g
